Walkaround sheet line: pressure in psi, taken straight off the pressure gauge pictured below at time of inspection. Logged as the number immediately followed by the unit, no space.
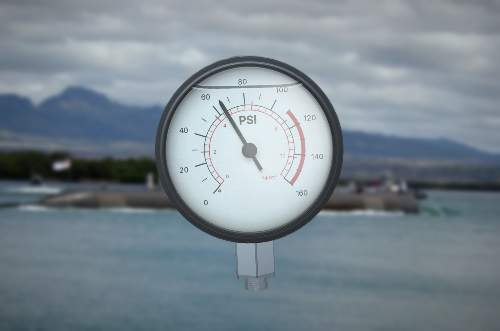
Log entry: 65psi
